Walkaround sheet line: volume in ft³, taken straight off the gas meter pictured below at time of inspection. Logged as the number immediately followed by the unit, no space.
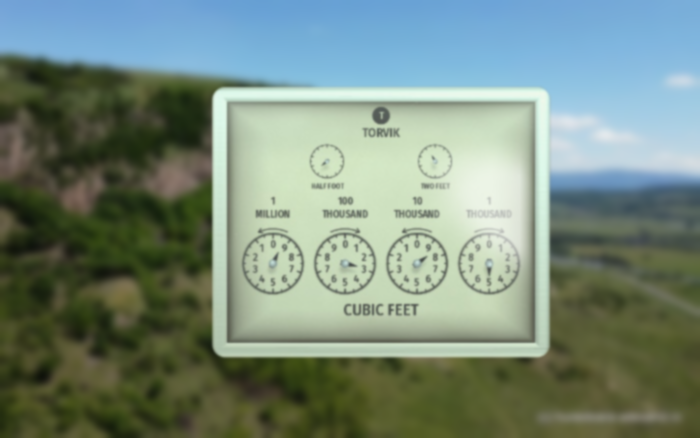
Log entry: 928500ft³
